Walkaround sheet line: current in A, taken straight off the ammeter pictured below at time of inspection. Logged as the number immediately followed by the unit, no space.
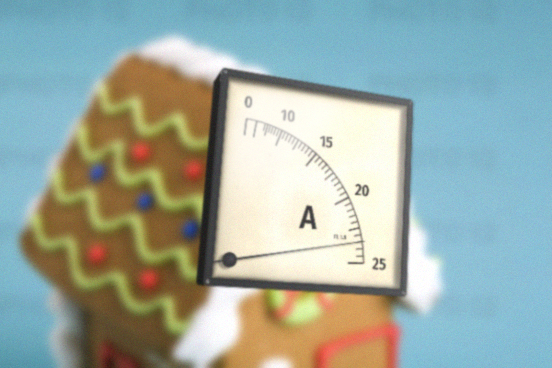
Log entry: 23.5A
